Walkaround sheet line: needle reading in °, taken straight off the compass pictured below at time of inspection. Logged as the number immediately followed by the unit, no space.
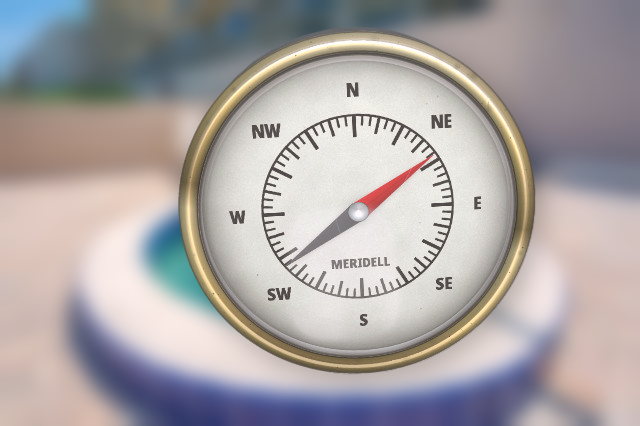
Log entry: 55°
